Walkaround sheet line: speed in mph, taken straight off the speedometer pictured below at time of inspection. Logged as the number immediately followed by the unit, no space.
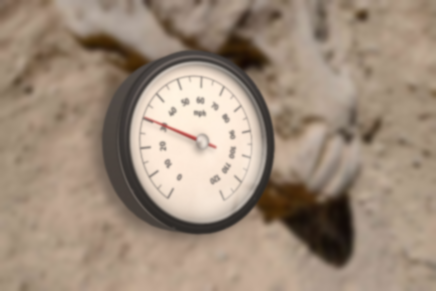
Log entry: 30mph
